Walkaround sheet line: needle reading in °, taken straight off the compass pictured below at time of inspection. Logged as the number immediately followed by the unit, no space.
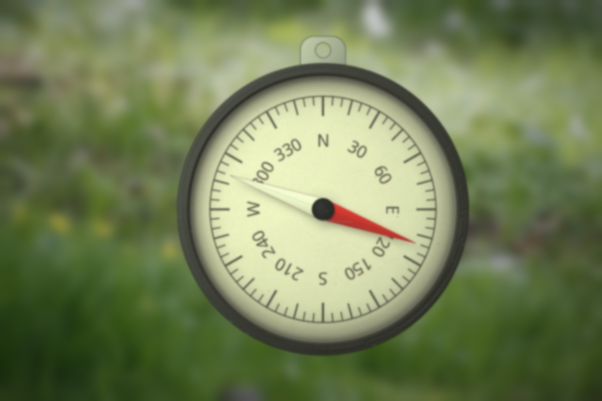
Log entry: 110°
